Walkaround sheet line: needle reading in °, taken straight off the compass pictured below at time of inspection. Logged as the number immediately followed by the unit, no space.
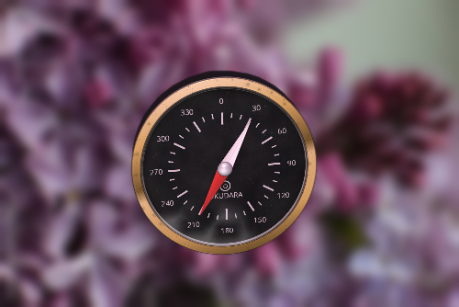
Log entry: 210°
